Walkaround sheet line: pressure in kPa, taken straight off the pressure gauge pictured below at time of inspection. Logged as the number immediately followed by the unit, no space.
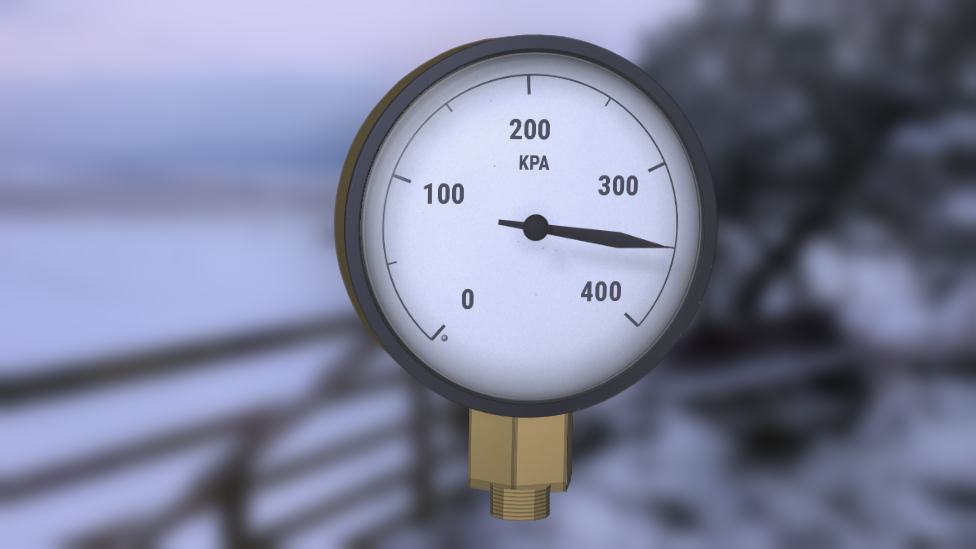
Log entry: 350kPa
